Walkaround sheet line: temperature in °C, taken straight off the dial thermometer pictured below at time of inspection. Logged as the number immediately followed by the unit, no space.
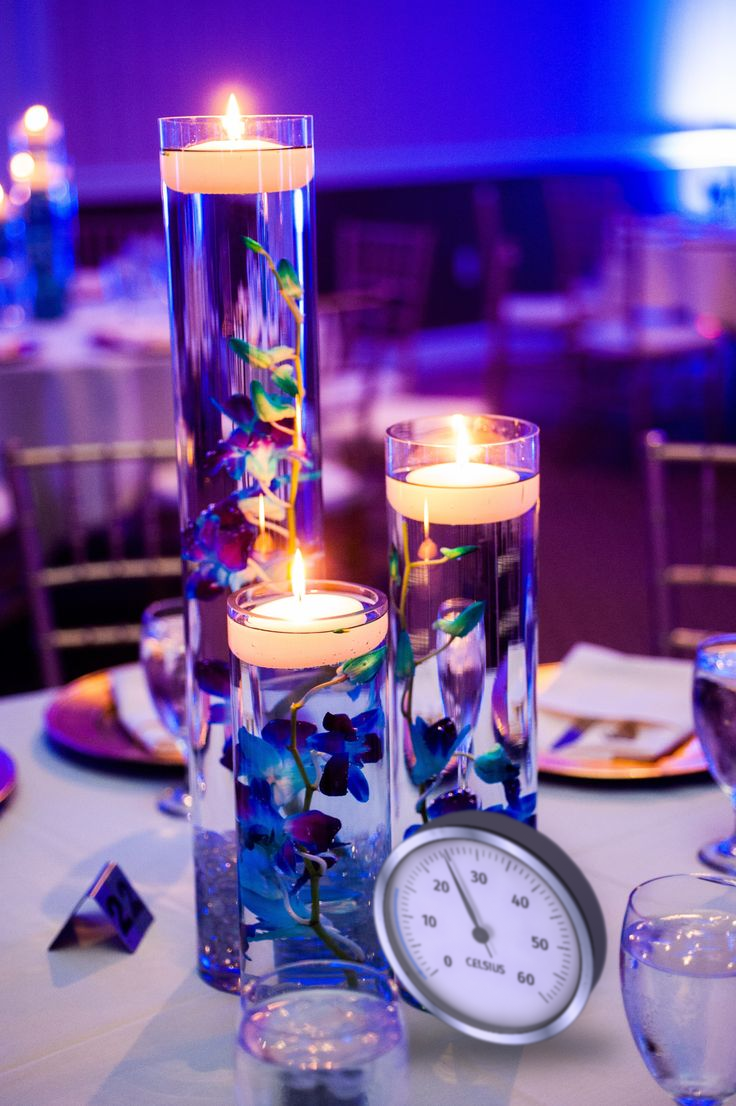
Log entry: 25°C
